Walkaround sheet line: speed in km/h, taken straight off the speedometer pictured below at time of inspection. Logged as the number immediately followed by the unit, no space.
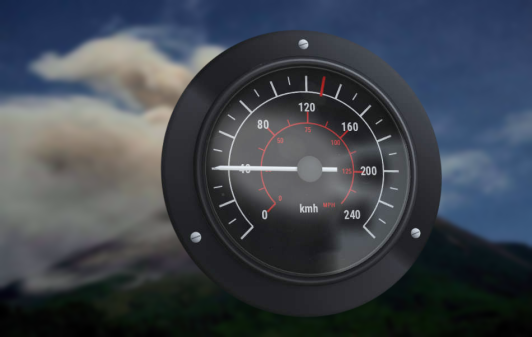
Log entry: 40km/h
